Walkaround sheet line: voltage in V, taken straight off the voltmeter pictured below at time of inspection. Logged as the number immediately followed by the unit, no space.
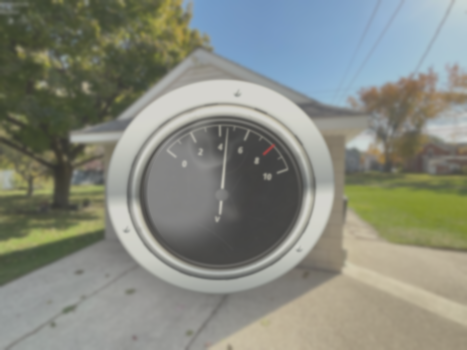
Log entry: 4.5V
